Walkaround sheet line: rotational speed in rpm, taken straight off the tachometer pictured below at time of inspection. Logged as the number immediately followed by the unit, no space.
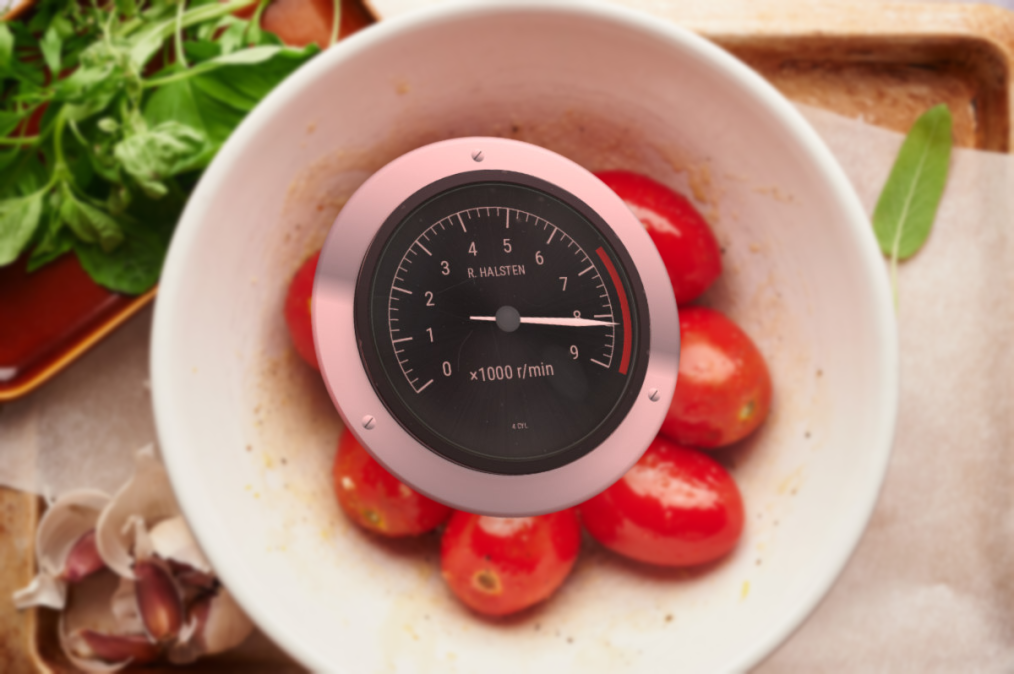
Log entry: 8200rpm
